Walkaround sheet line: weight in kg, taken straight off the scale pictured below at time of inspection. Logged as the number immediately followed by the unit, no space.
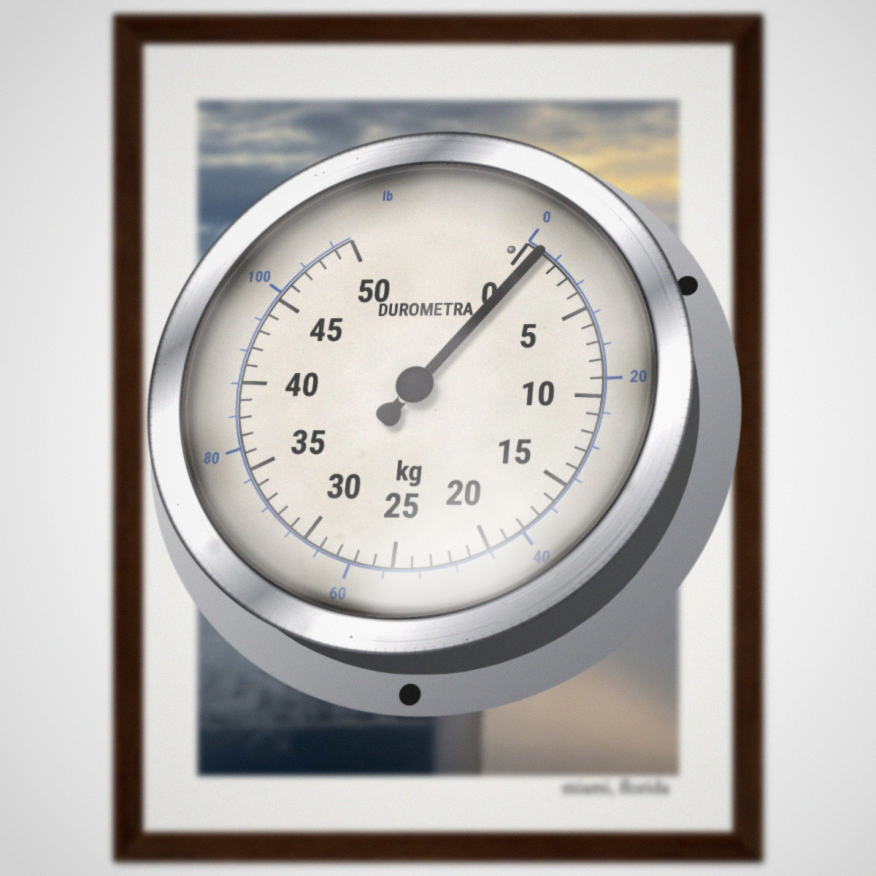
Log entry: 1kg
